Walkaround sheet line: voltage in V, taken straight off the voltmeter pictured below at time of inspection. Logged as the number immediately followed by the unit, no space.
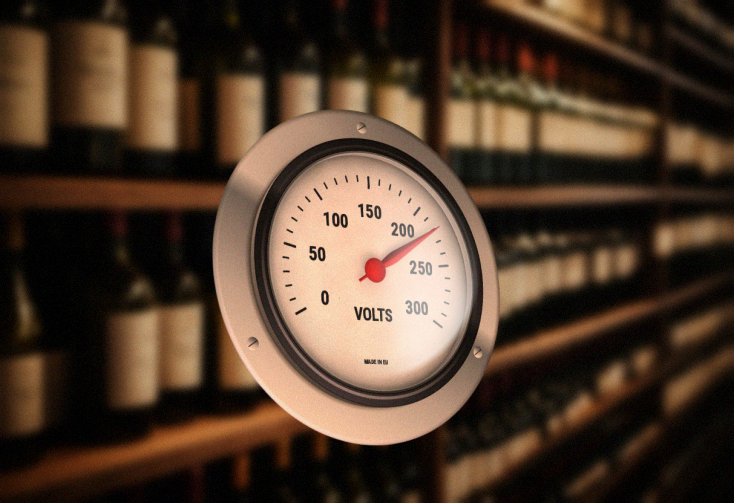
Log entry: 220V
